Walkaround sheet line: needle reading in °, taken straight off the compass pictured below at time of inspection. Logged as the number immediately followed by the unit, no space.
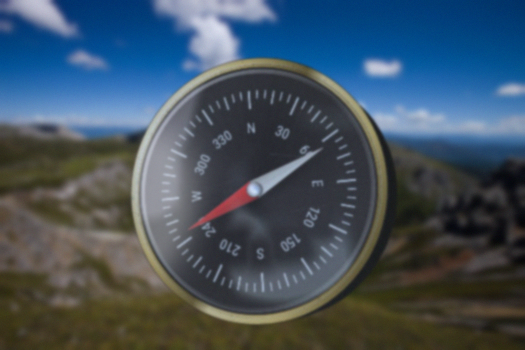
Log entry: 245°
